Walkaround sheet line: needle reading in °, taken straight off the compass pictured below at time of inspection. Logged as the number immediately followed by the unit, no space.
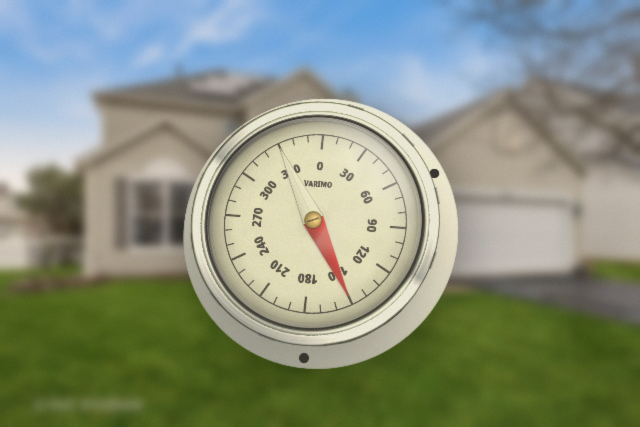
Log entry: 150°
